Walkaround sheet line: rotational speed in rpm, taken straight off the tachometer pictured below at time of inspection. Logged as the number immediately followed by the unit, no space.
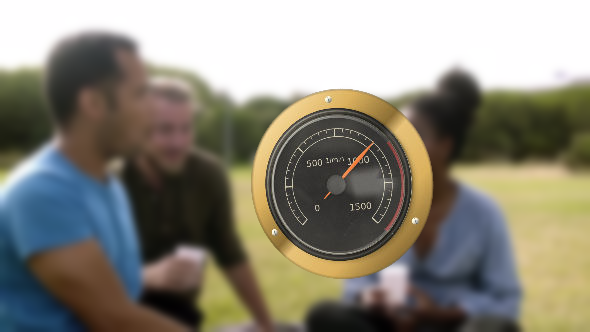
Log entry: 1000rpm
